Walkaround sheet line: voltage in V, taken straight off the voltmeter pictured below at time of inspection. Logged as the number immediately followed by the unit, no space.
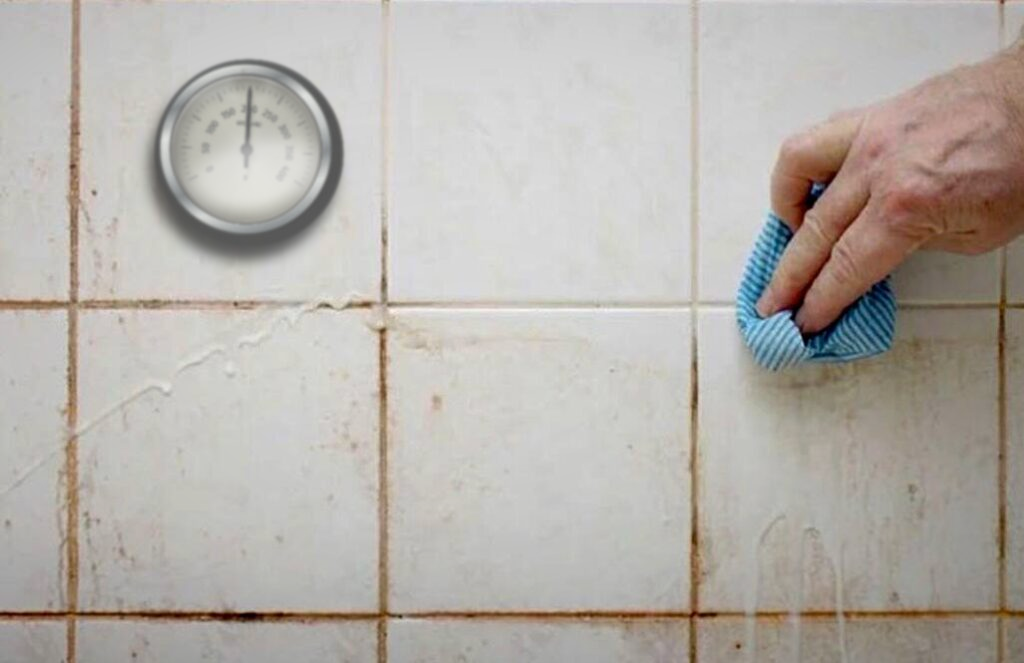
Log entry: 200V
